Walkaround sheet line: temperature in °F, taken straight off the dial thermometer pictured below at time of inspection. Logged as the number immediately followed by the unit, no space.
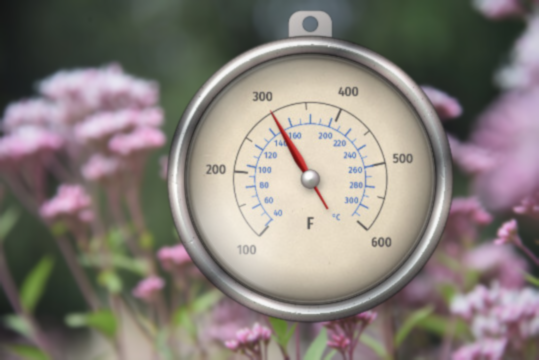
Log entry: 300°F
